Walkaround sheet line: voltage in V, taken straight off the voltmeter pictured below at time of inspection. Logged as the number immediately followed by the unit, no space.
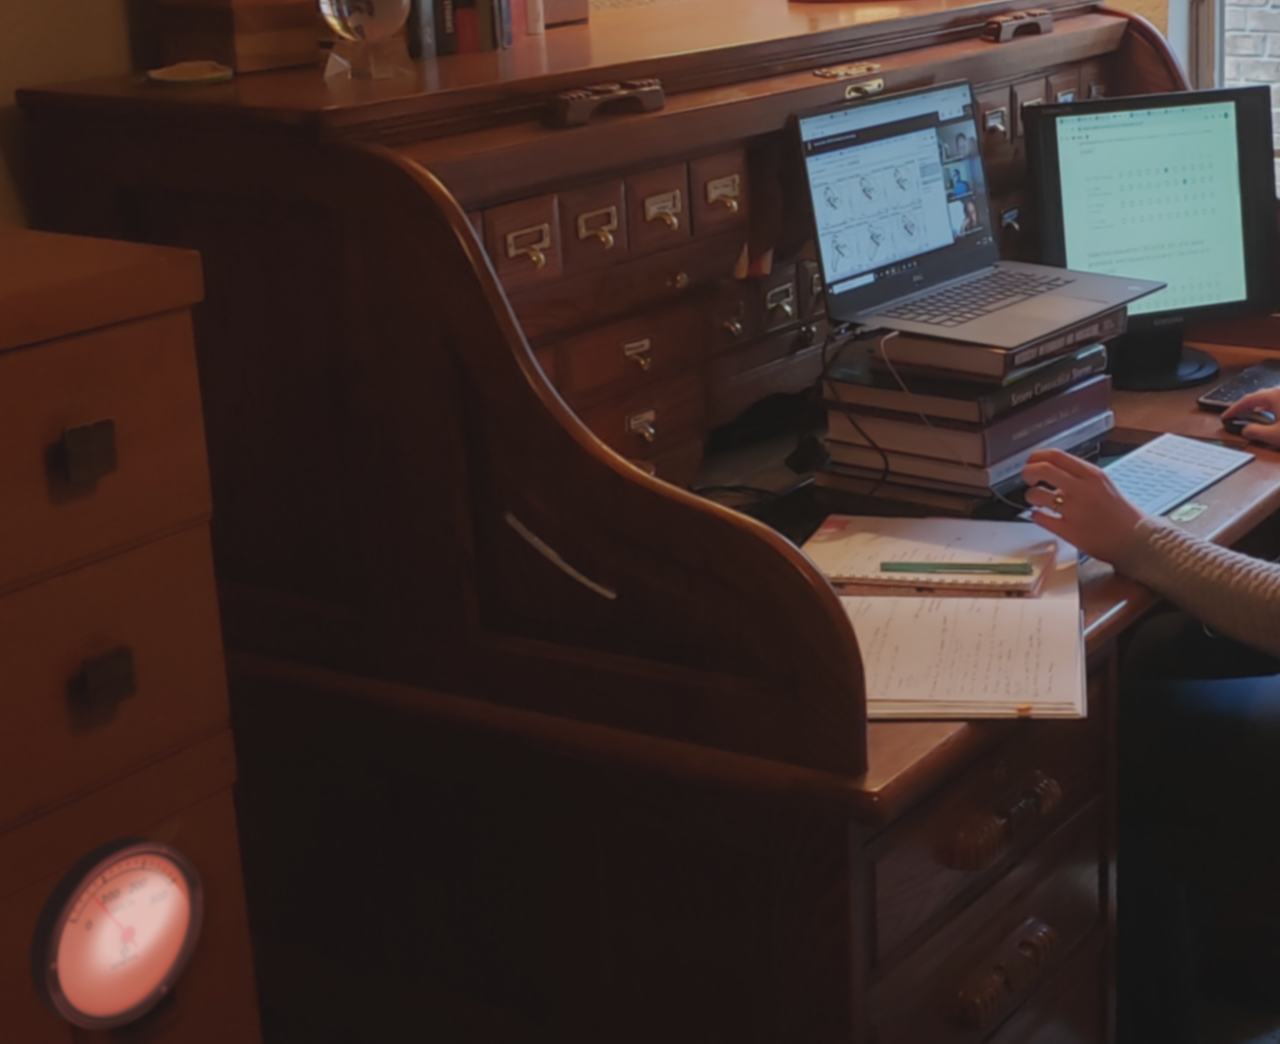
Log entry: 60V
